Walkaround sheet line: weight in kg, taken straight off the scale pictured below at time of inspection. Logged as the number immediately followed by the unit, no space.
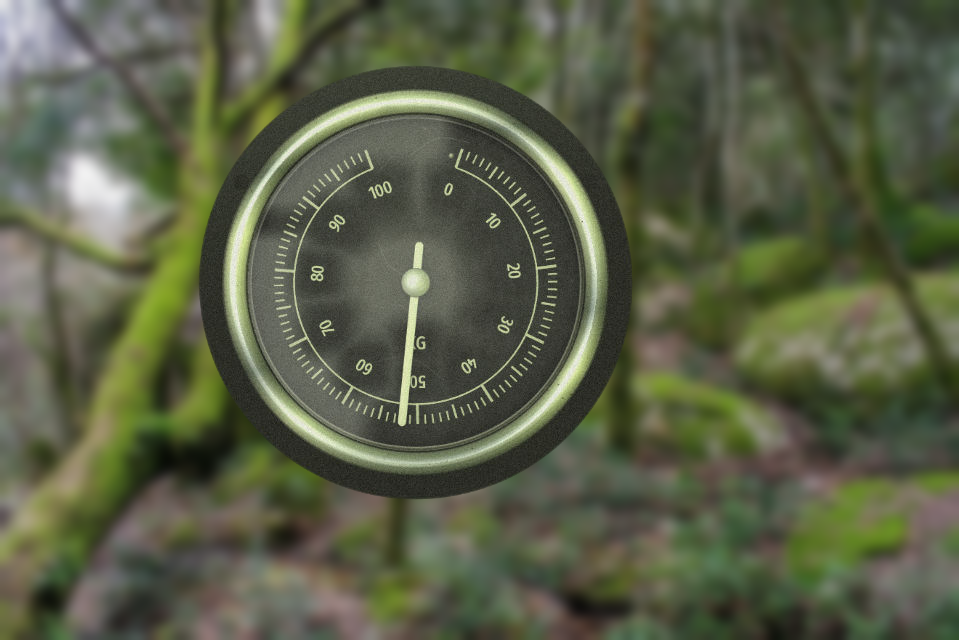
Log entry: 52kg
